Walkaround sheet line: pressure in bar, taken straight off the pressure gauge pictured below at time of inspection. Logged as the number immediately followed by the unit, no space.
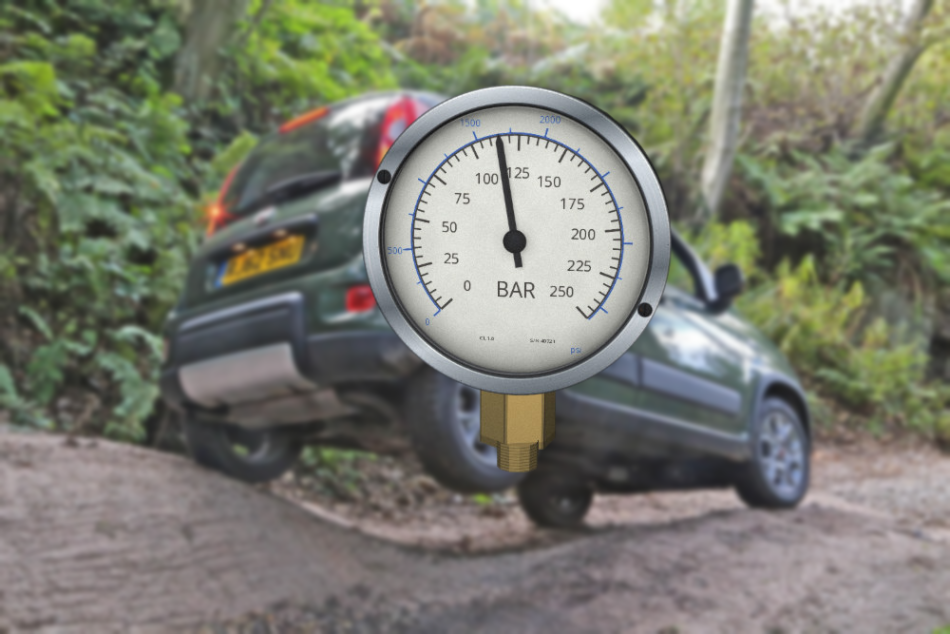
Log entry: 115bar
